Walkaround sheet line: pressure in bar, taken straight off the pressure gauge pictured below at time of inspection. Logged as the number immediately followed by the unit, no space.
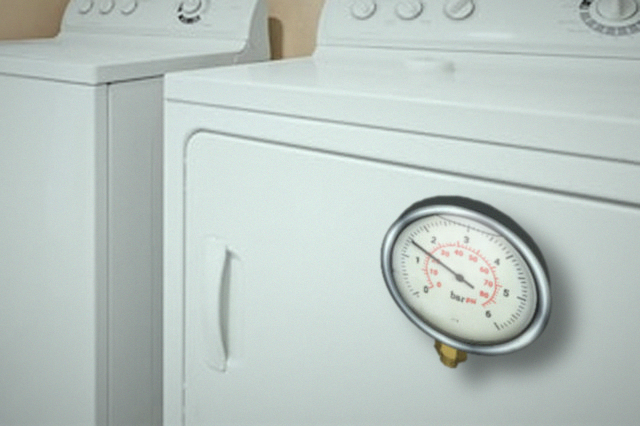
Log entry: 1.5bar
